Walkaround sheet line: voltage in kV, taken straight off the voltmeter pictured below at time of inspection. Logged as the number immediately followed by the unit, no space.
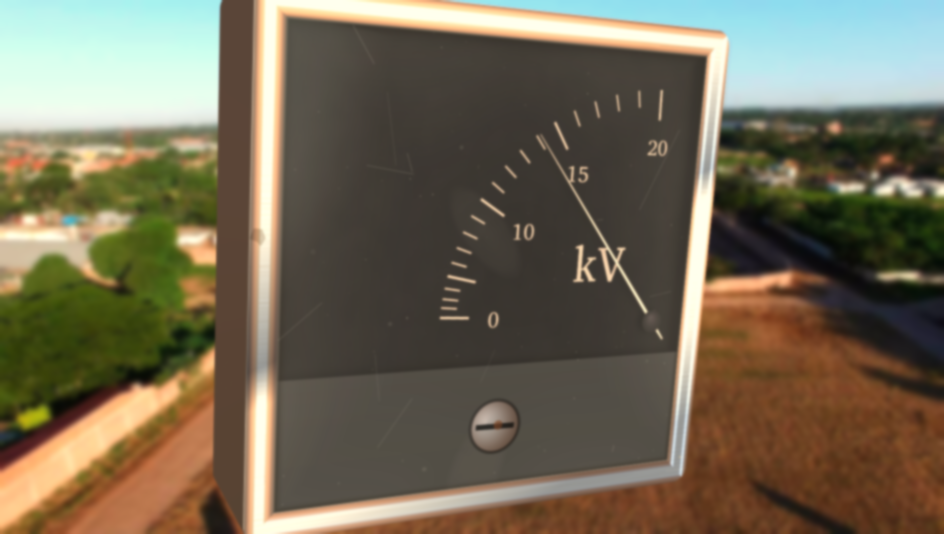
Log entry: 14kV
